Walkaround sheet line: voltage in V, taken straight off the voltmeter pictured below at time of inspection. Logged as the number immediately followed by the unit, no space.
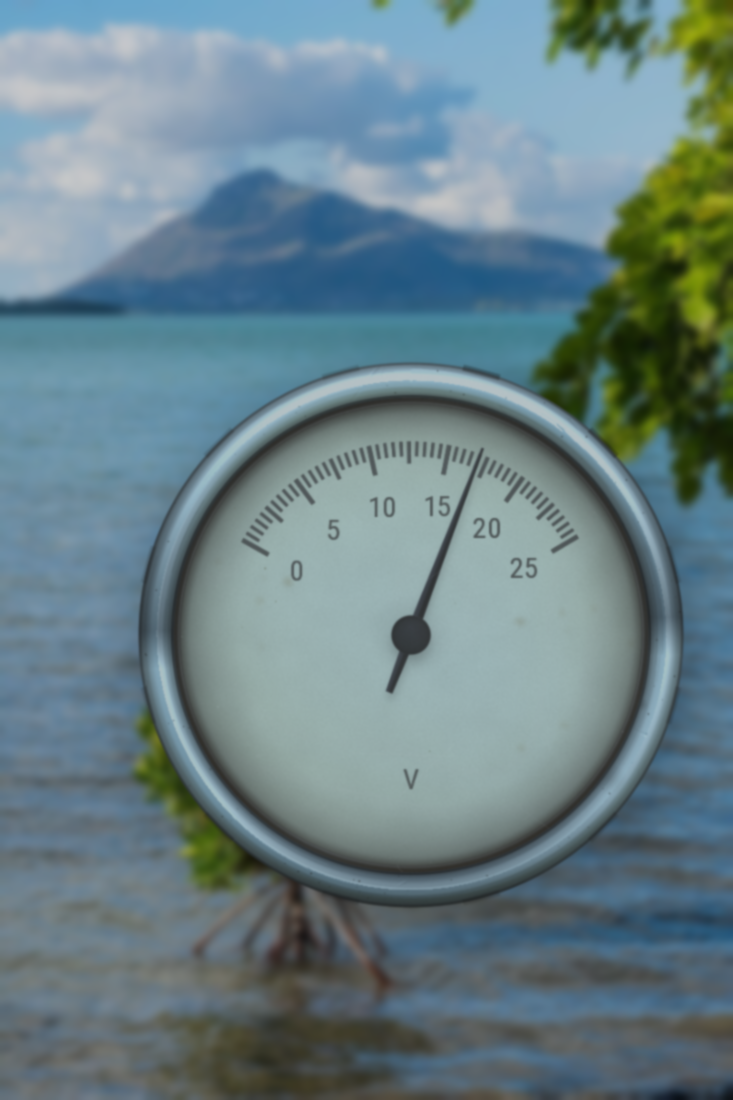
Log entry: 17V
